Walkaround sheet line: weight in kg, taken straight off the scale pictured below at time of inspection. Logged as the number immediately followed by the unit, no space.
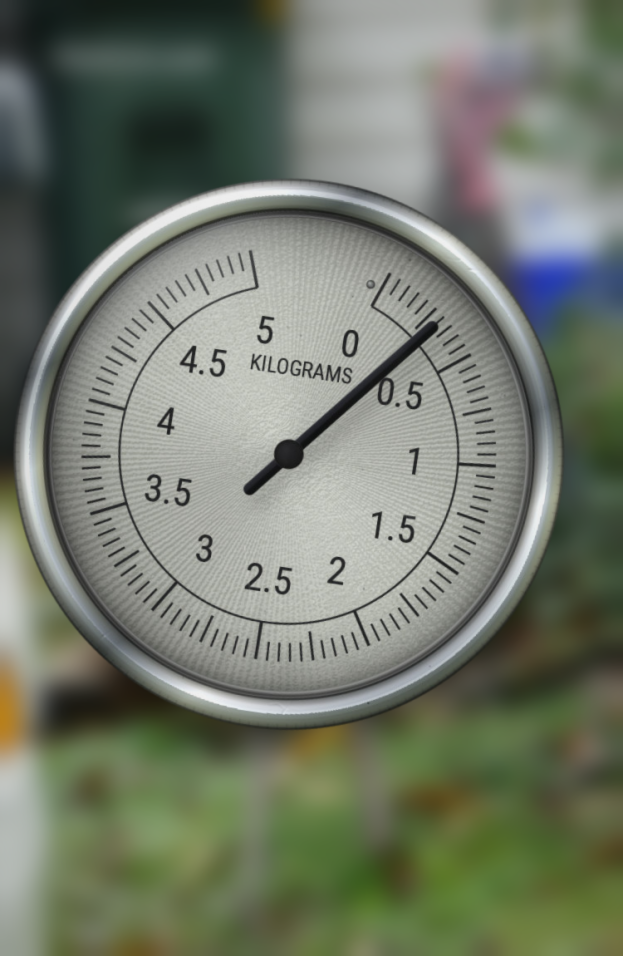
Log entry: 0.3kg
